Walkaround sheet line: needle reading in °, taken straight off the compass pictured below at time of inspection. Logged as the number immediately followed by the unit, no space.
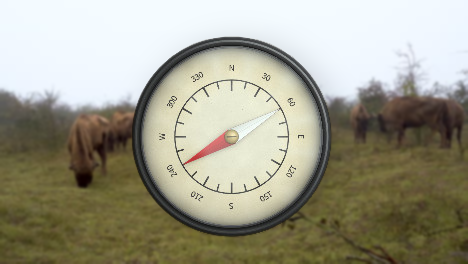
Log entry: 240°
